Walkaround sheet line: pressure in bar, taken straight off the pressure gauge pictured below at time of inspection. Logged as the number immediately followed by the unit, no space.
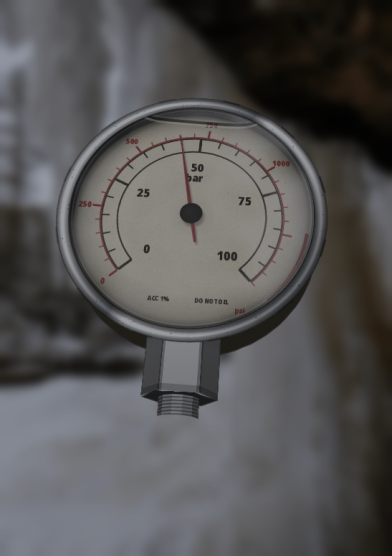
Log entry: 45bar
